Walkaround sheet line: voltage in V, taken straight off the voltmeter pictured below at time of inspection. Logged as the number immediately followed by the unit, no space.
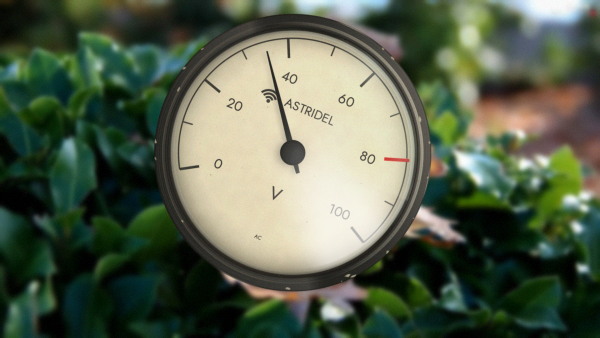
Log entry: 35V
